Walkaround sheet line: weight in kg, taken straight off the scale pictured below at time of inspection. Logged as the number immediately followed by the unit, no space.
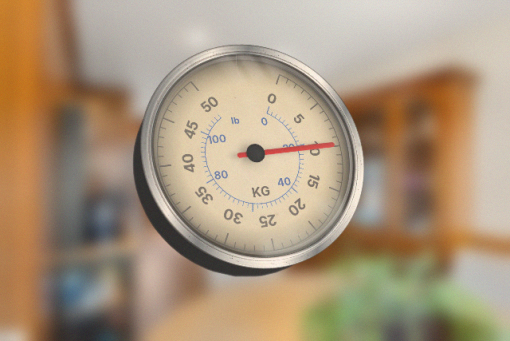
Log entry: 10kg
